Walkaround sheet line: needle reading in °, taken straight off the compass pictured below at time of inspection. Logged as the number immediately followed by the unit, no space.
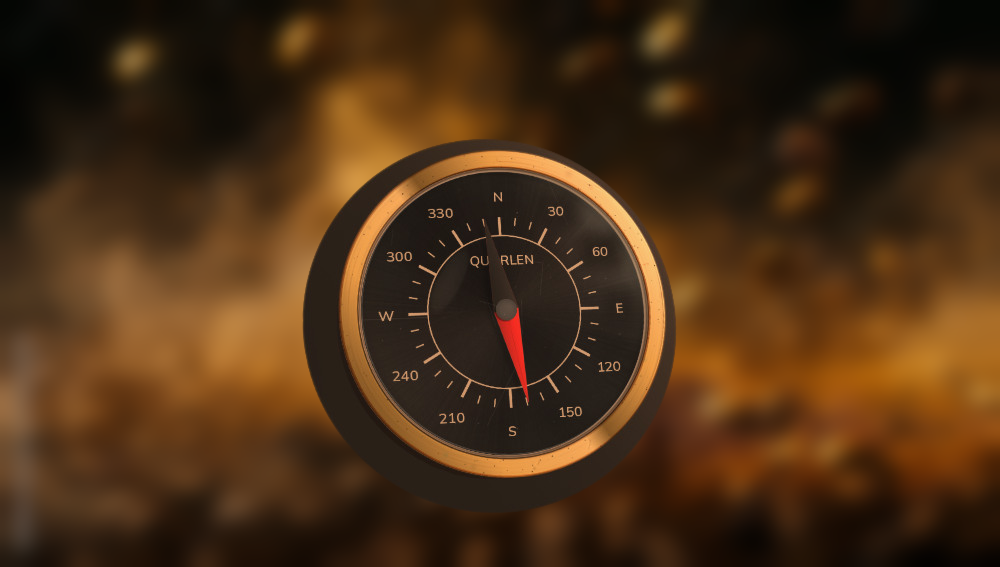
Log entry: 170°
